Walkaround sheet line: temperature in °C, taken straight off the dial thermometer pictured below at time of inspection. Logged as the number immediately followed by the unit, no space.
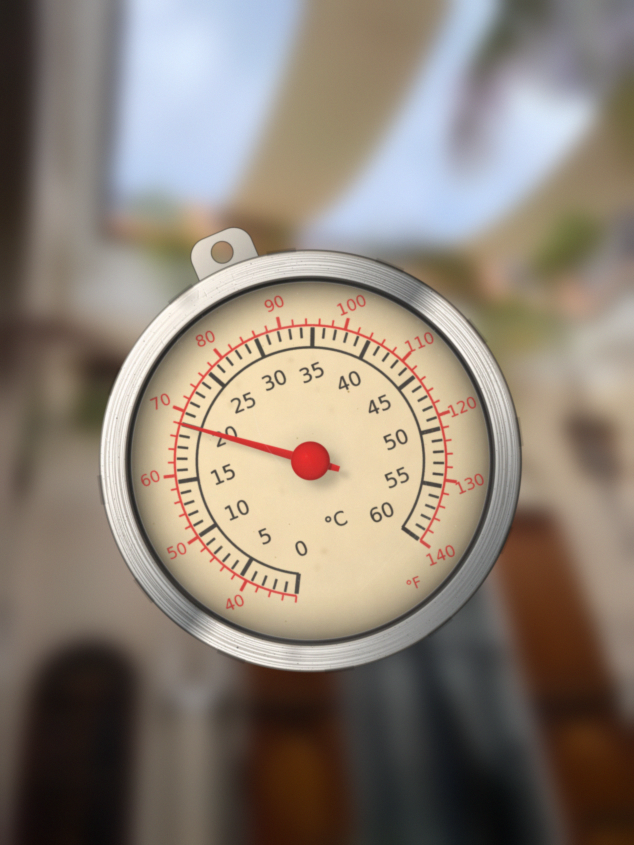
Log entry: 20°C
